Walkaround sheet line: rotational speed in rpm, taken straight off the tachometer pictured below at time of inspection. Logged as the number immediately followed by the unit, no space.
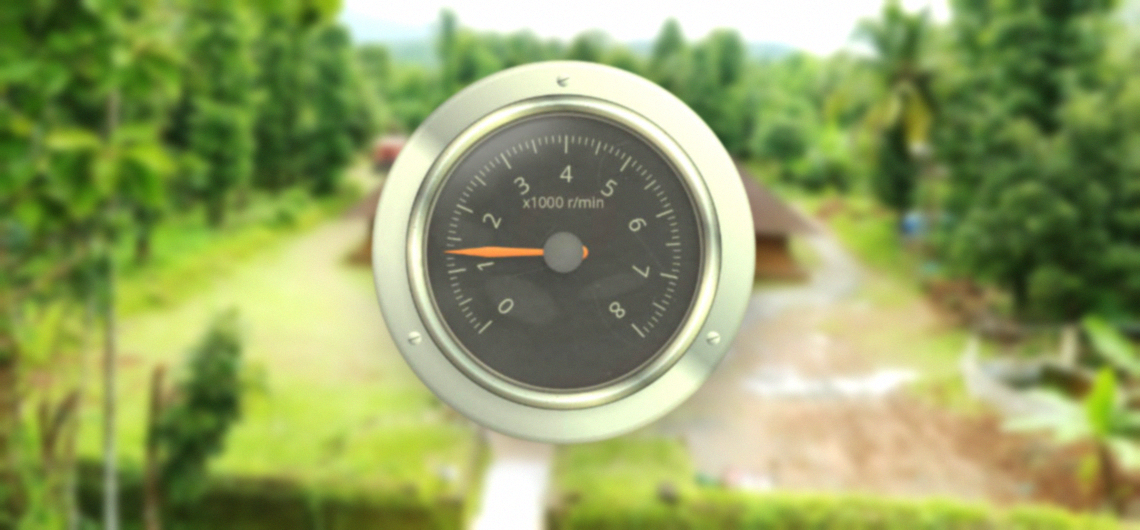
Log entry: 1300rpm
